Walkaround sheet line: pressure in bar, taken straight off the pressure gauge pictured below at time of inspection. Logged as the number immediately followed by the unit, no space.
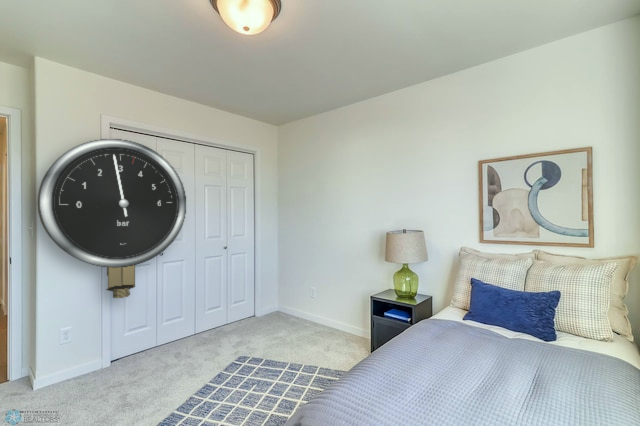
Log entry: 2.75bar
